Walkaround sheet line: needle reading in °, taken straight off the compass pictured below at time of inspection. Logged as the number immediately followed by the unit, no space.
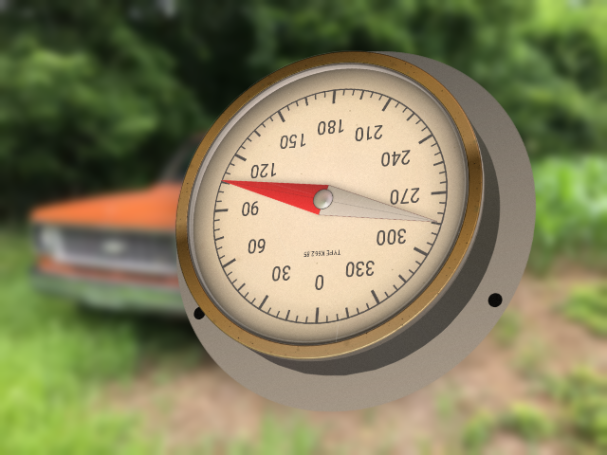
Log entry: 105°
